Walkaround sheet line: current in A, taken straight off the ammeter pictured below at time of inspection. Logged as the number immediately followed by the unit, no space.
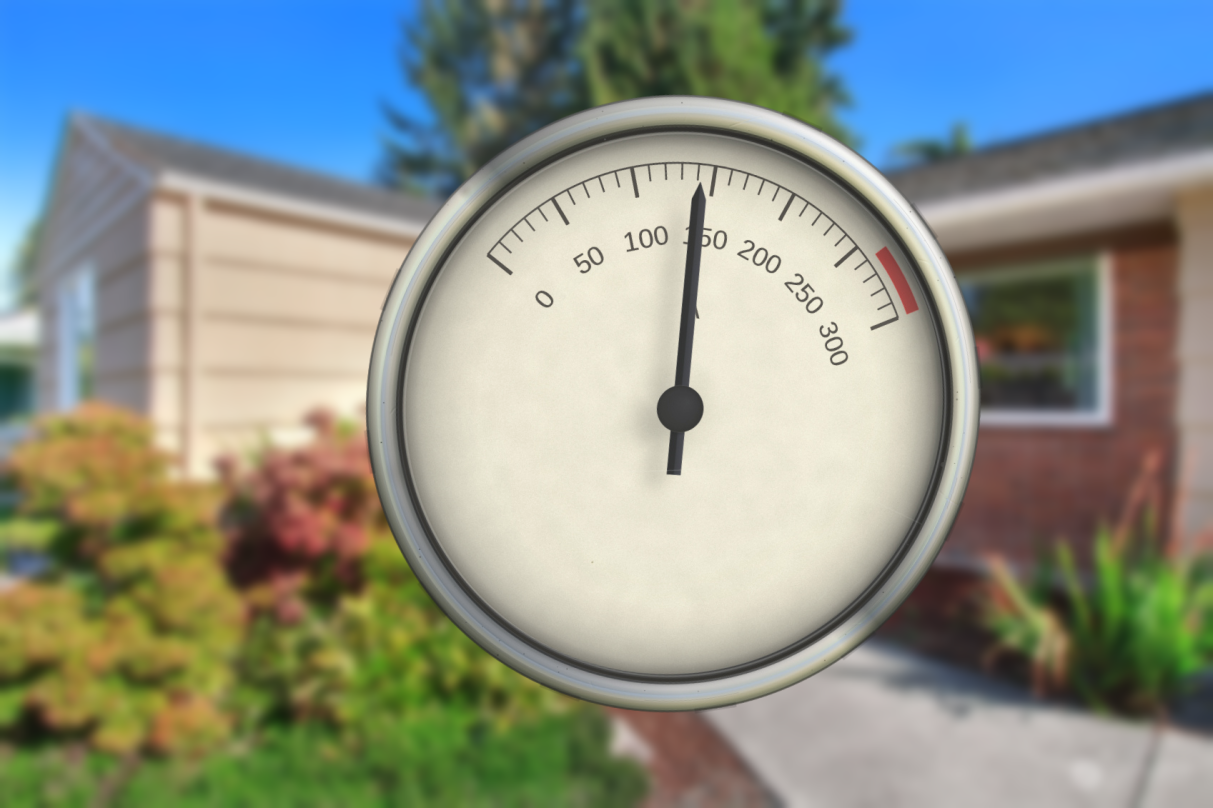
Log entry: 140A
